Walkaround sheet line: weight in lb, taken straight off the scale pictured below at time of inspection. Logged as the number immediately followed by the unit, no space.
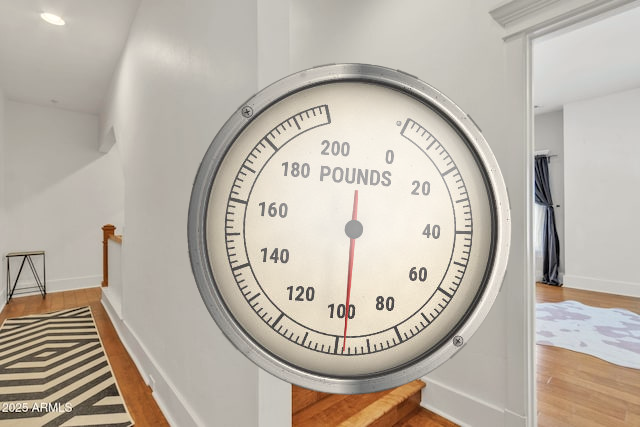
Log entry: 98lb
